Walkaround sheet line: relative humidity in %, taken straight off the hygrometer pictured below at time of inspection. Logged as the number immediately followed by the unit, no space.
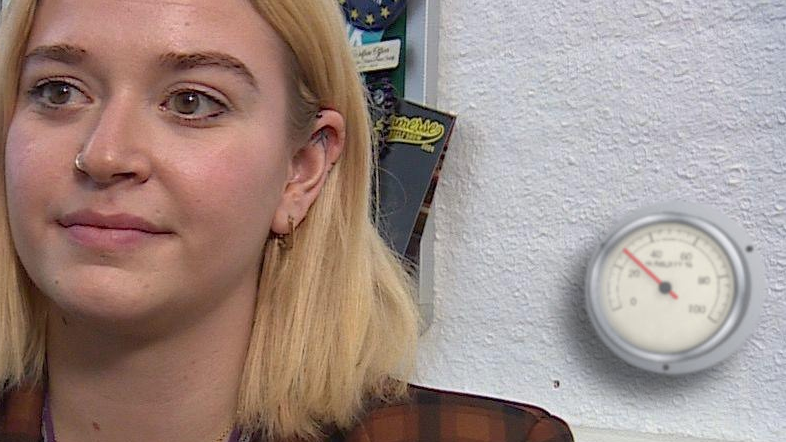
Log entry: 28%
